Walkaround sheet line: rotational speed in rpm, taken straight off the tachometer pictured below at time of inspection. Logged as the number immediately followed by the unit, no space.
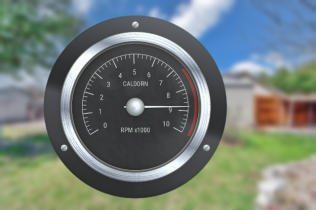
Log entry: 8800rpm
